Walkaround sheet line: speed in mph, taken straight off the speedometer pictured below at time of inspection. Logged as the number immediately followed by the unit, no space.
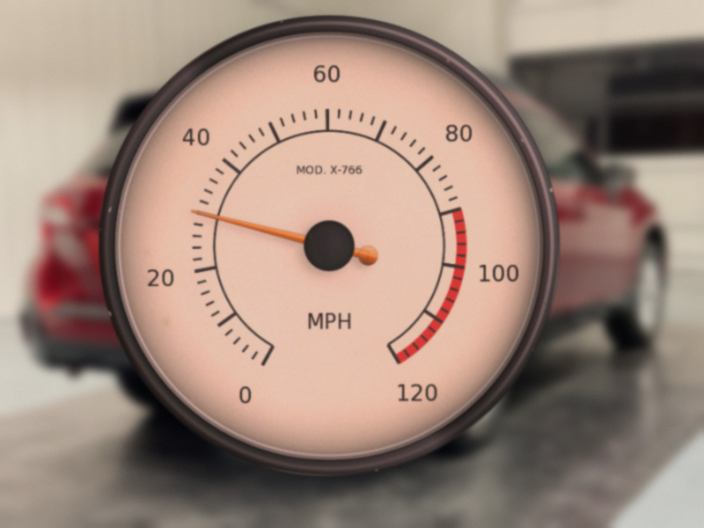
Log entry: 30mph
